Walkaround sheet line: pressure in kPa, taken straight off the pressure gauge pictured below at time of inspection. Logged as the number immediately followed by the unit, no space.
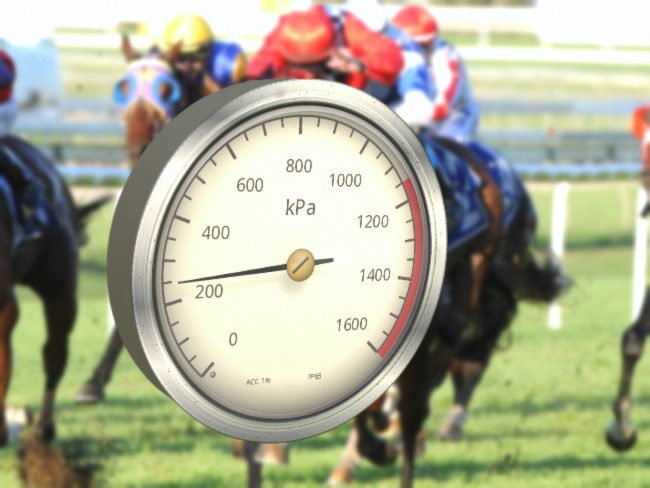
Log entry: 250kPa
